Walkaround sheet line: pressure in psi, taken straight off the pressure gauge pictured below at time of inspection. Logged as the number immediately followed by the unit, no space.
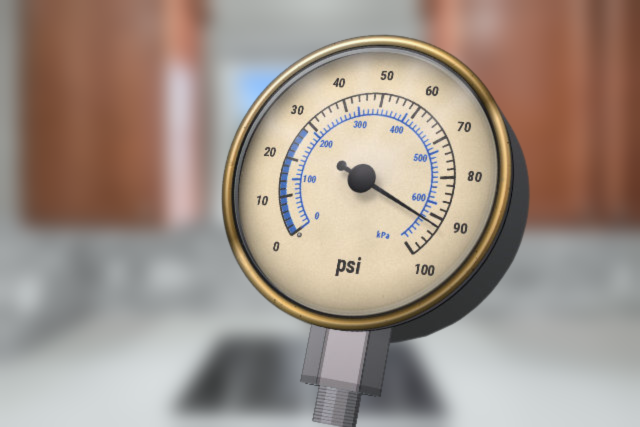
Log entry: 92psi
